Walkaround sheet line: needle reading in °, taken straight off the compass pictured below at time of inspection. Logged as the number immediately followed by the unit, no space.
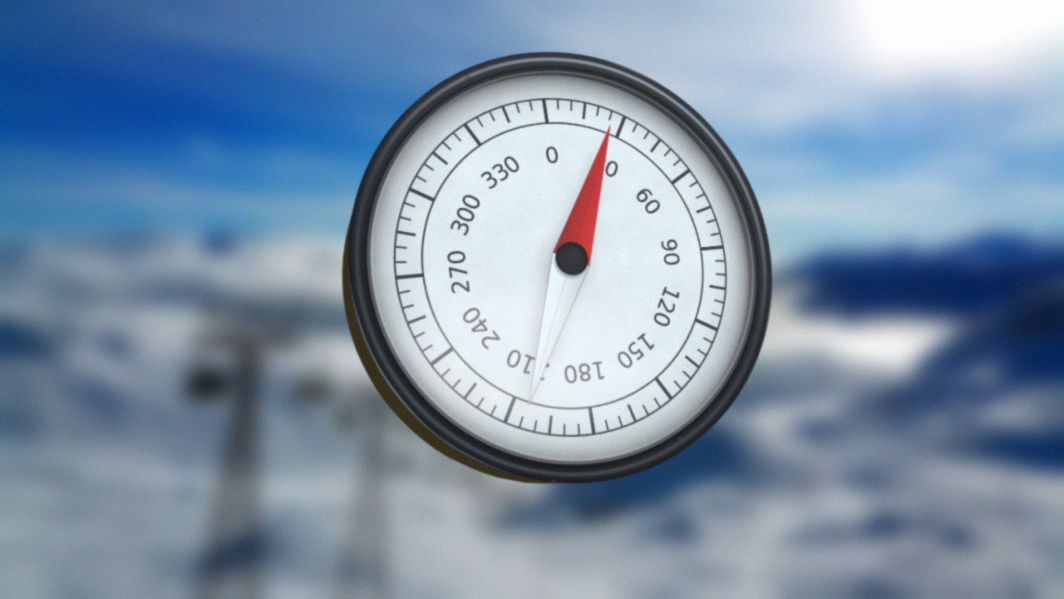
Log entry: 25°
